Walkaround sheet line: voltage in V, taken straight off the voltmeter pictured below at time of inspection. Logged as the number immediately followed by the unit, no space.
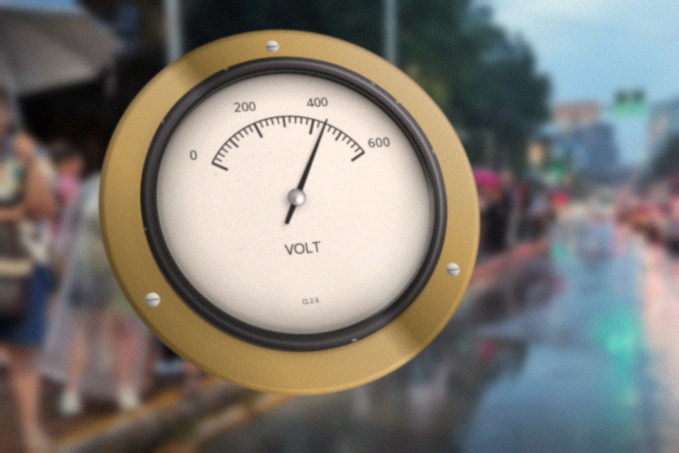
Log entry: 440V
